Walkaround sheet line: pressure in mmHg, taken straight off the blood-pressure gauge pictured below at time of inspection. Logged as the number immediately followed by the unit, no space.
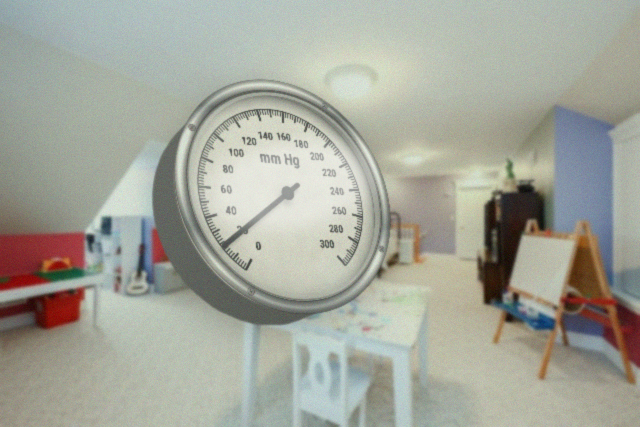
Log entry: 20mmHg
